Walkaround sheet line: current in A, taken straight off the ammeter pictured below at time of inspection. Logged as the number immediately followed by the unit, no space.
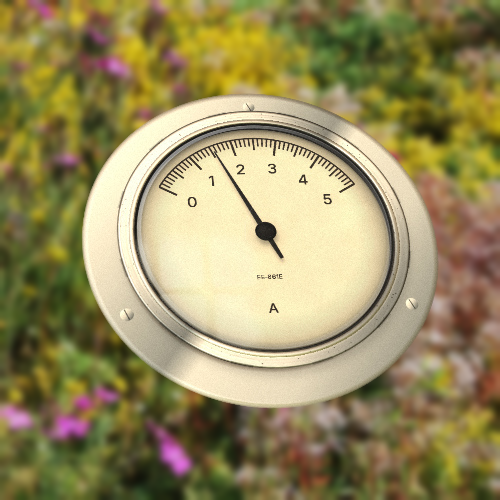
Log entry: 1.5A
